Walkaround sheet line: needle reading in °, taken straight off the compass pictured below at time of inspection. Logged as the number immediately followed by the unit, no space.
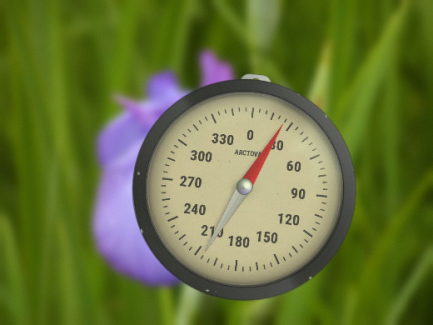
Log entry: 25°
